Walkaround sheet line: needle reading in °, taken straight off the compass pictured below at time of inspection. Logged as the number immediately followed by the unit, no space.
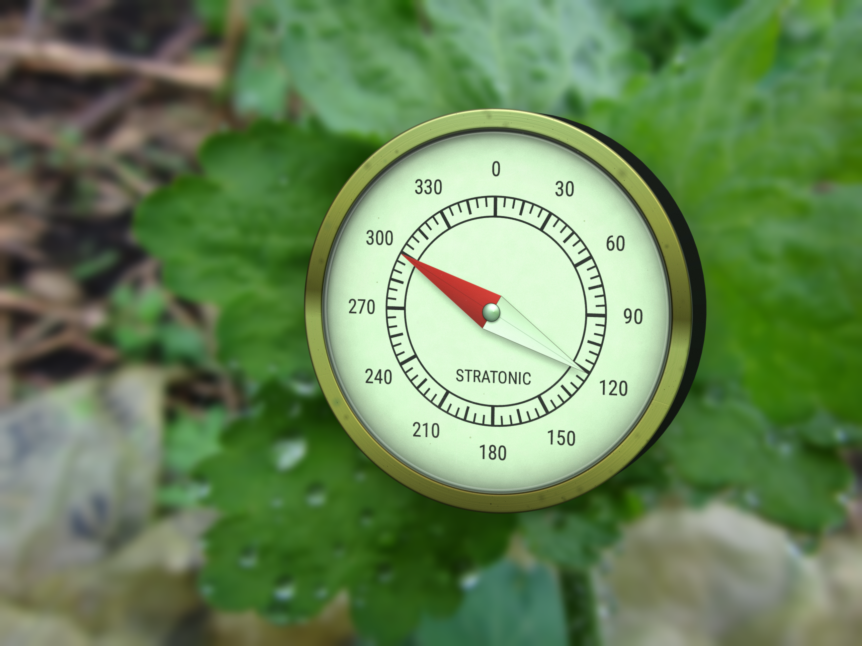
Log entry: 300°
